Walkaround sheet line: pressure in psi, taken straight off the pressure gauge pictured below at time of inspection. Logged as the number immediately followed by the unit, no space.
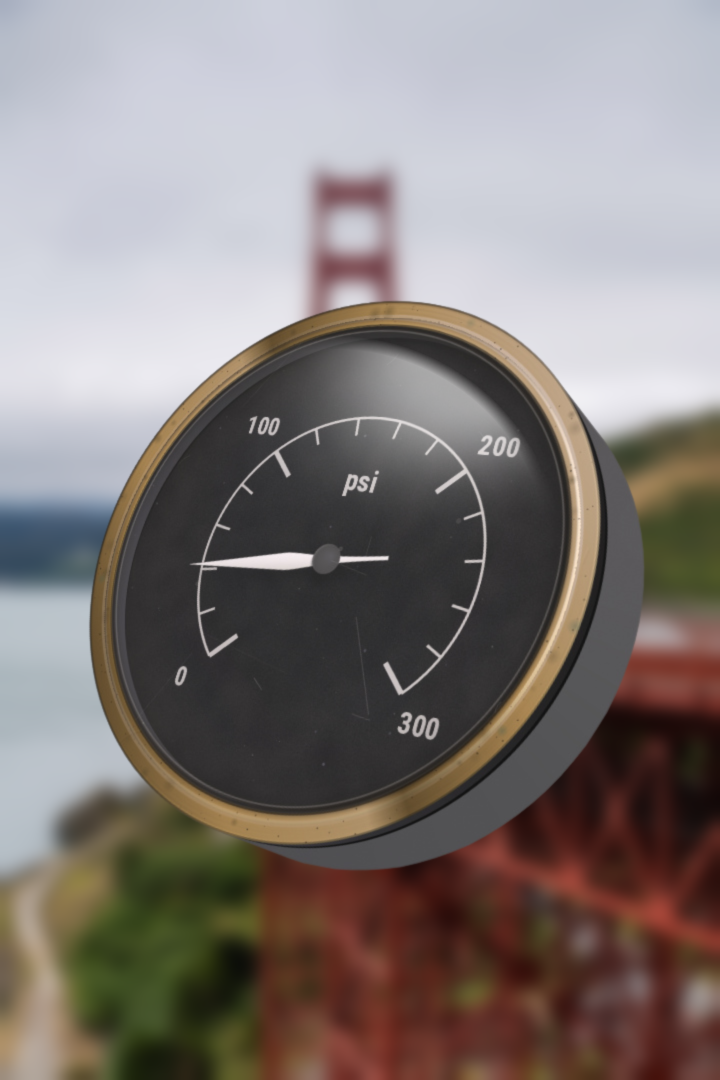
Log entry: 40psi
